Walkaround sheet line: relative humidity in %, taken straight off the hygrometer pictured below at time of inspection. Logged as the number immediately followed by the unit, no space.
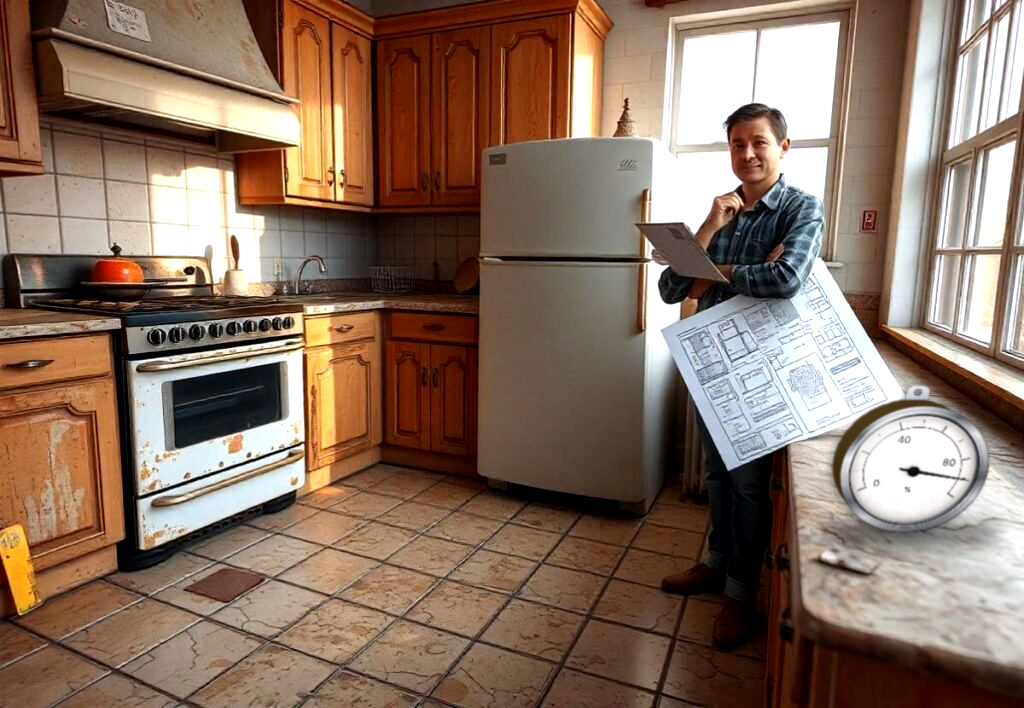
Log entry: 90%
